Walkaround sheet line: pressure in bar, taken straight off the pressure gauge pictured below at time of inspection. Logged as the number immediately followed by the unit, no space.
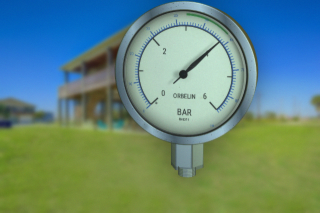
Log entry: 4bar
